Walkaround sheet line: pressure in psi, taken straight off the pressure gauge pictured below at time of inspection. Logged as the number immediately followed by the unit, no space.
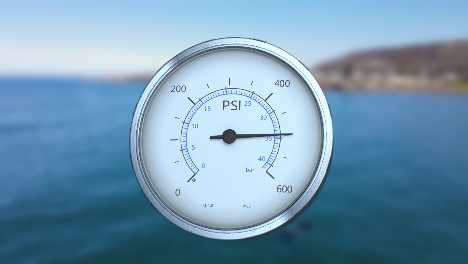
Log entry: 500psi
